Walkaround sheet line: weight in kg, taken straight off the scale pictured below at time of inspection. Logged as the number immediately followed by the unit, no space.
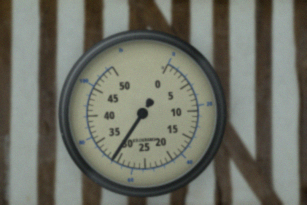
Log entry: 31kg
